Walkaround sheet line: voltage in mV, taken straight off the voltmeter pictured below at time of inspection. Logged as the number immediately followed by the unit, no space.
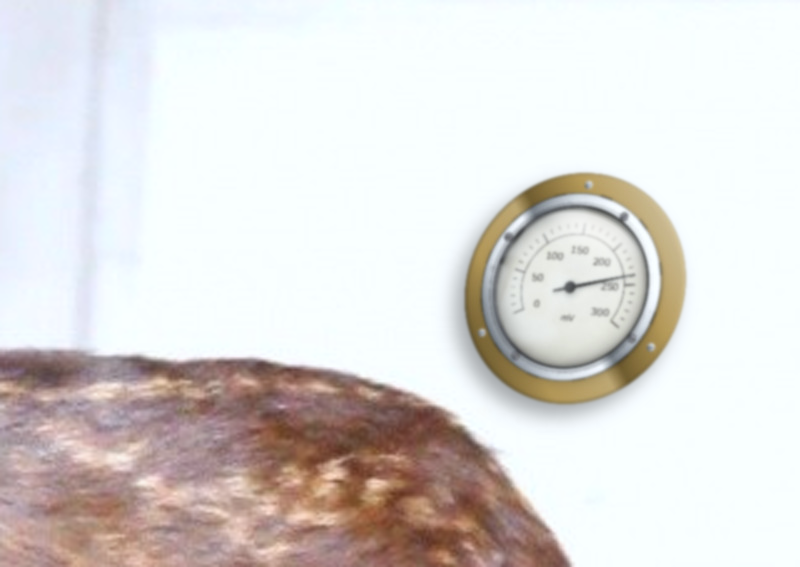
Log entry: 240mV
